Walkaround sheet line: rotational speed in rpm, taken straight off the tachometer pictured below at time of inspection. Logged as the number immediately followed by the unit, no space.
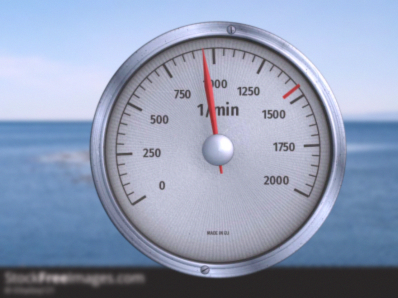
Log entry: 950rpm
